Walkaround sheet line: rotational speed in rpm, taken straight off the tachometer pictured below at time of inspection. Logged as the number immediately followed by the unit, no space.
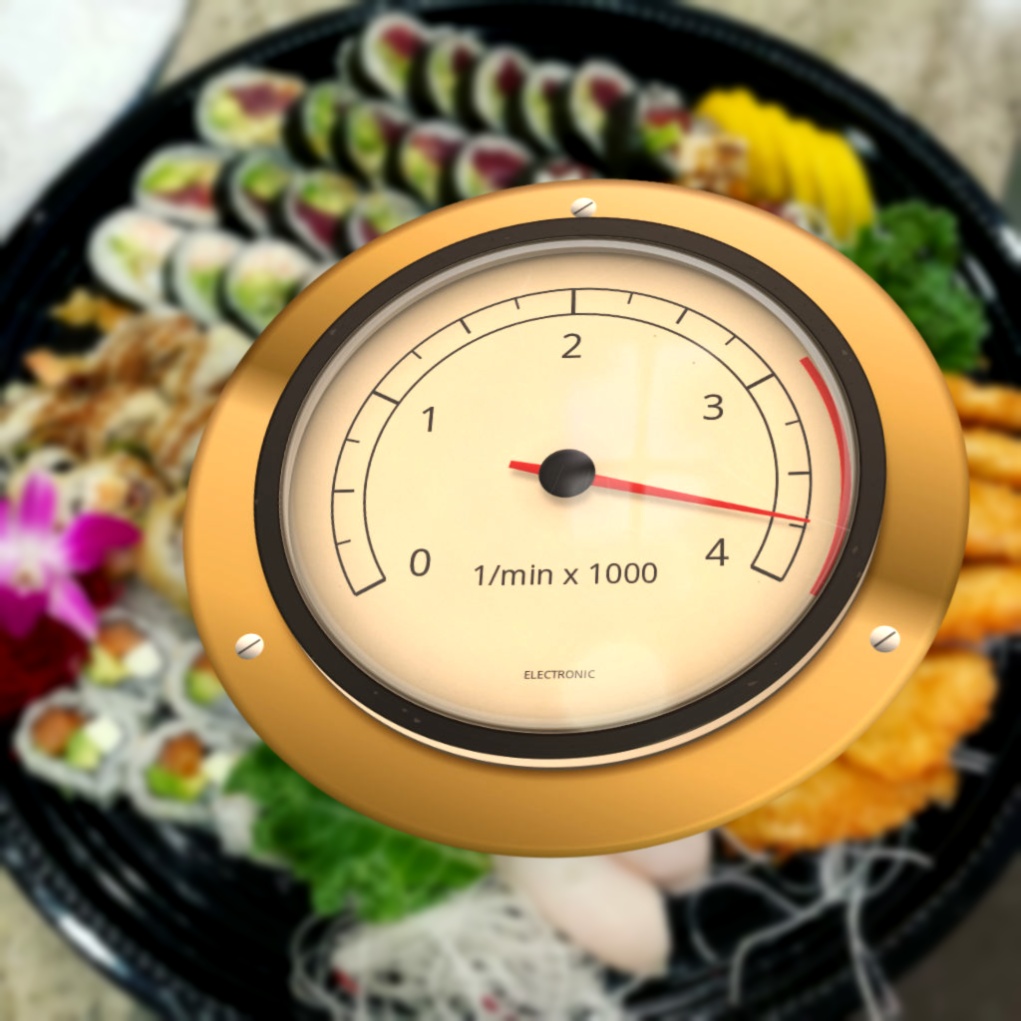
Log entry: 3750rpm
